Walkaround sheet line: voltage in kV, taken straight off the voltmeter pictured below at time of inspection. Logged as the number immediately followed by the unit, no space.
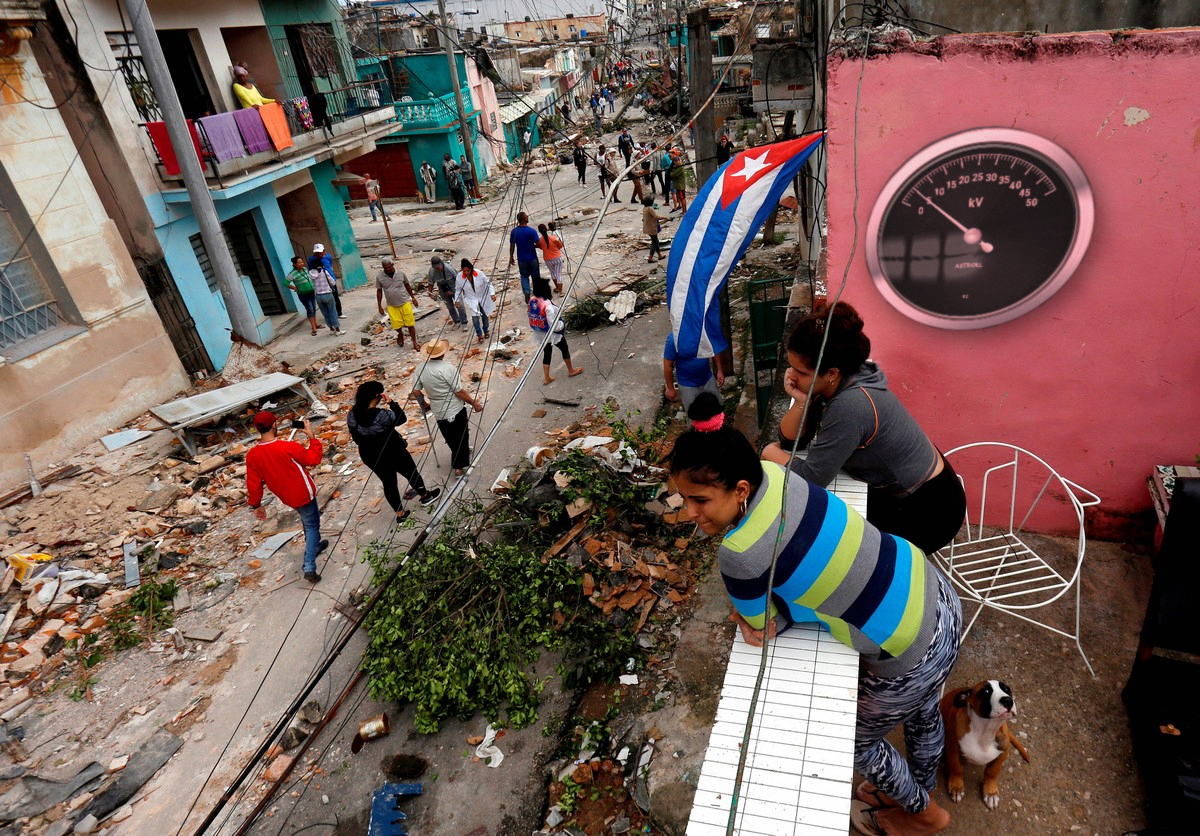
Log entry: 5kV
